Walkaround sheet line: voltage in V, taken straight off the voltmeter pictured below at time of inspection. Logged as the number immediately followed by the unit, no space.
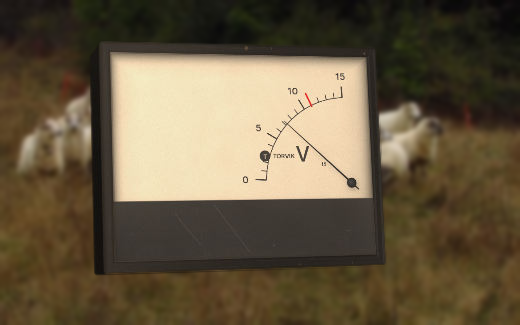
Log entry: 7V
